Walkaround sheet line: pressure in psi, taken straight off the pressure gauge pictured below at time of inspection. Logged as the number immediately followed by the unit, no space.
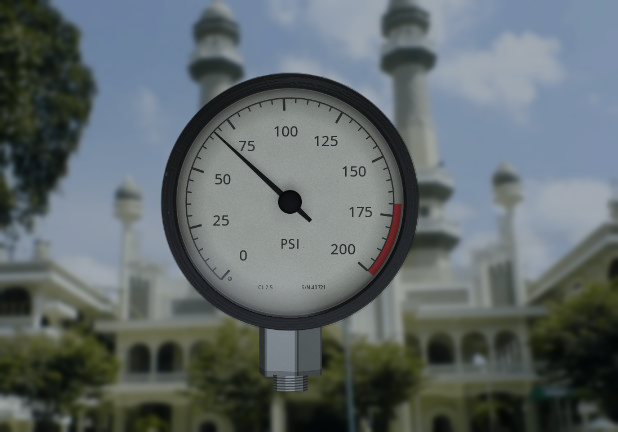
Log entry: 67.5psi
